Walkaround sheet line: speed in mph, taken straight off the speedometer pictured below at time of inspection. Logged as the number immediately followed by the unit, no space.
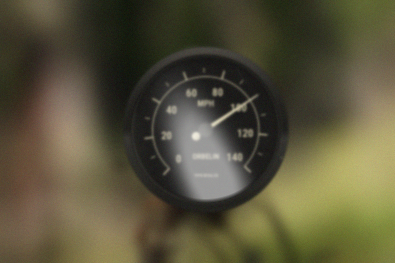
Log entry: 100mph
